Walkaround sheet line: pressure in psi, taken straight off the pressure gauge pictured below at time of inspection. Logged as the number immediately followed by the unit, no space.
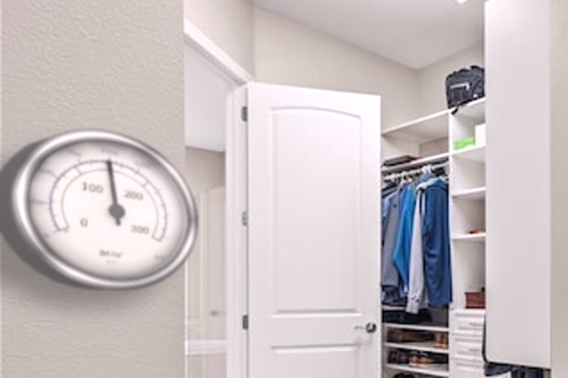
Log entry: 140psi
